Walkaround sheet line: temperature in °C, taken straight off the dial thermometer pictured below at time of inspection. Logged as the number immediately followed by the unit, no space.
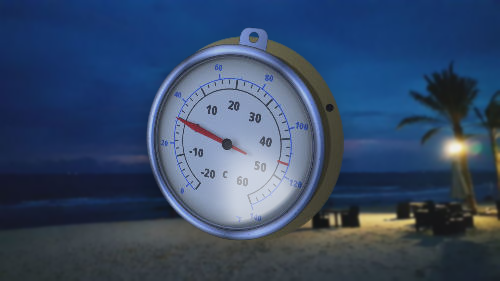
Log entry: 0°C
